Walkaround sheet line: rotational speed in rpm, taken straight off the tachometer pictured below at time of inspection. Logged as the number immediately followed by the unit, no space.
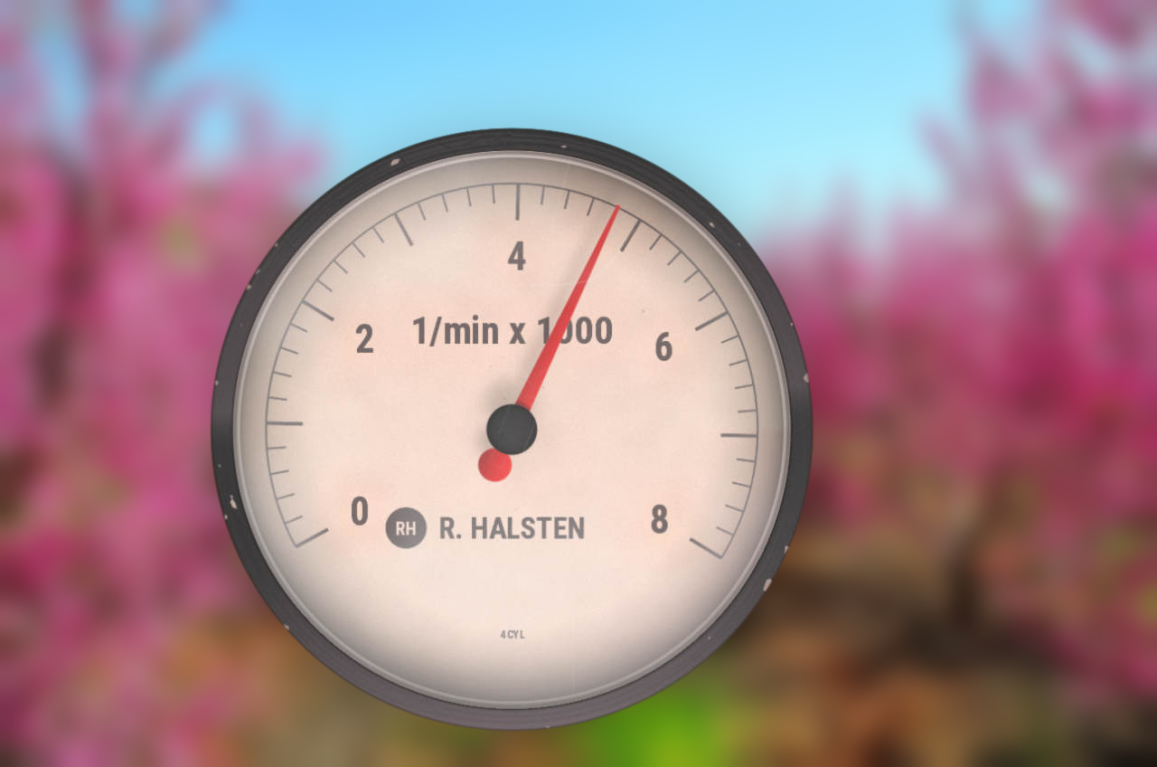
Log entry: 4800rpm
